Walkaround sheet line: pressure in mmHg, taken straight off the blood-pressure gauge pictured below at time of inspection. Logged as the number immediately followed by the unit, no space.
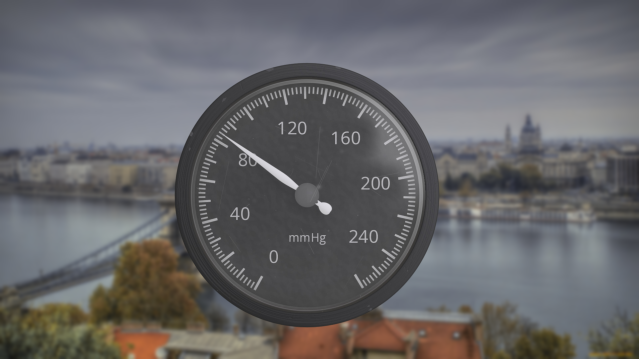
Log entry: 84mmHg
